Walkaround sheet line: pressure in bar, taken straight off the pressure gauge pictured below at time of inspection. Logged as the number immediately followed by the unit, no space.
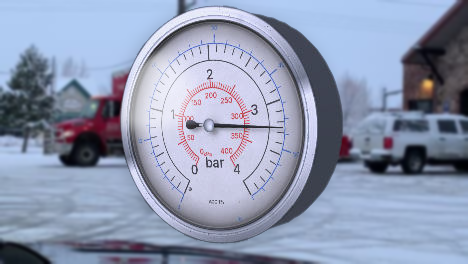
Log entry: 3.25bar
